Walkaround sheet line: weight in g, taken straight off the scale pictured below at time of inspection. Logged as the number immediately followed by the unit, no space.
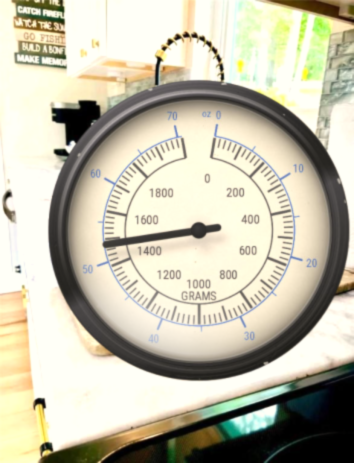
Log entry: 1480g
